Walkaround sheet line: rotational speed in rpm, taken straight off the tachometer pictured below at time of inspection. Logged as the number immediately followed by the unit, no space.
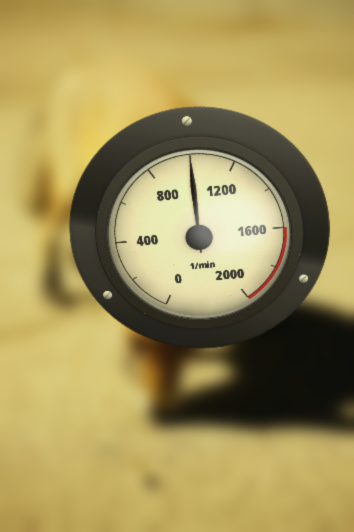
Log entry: 1000rpm
